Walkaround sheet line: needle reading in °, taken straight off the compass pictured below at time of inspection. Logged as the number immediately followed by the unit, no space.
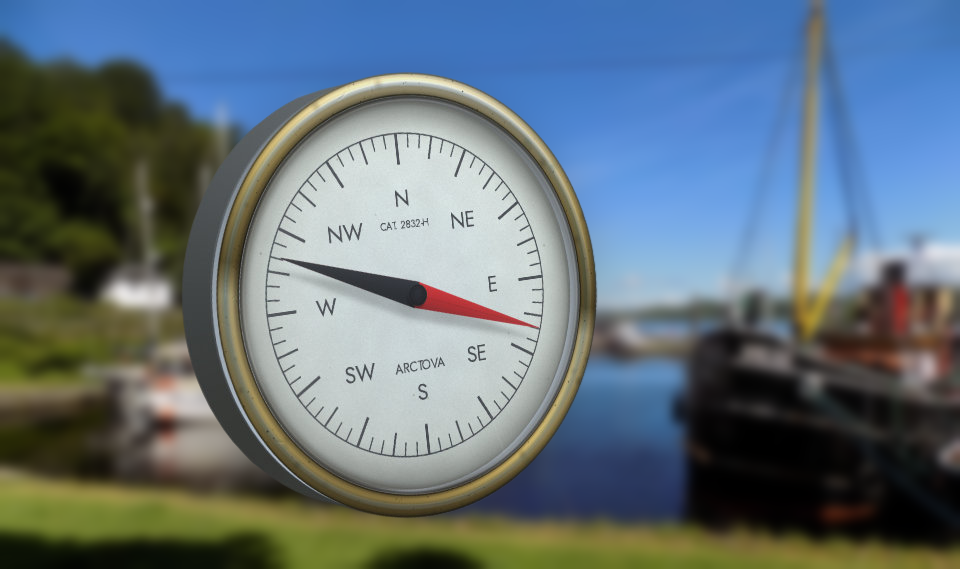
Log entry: 110°
